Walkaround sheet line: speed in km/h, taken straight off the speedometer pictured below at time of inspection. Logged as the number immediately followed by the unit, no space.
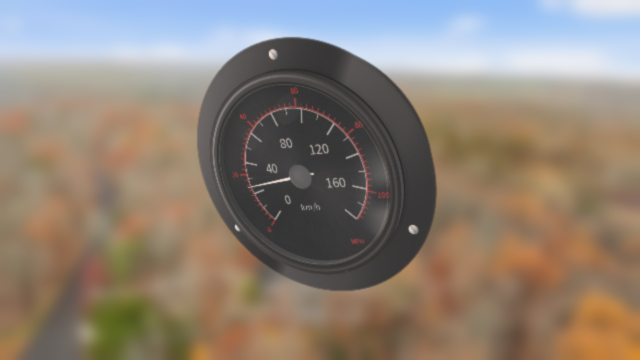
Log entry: 25km/h
